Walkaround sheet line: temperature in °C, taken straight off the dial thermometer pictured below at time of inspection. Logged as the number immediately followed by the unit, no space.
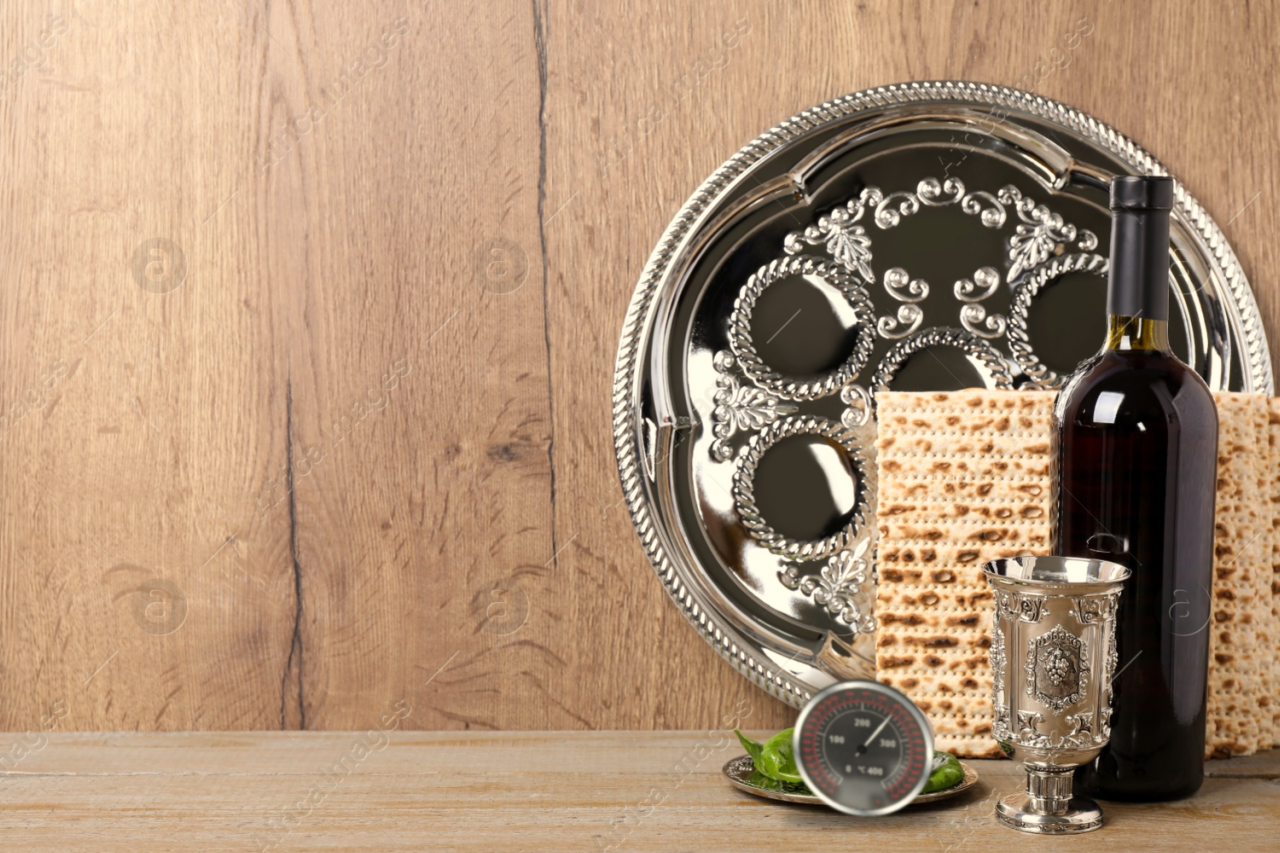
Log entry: 250°C
